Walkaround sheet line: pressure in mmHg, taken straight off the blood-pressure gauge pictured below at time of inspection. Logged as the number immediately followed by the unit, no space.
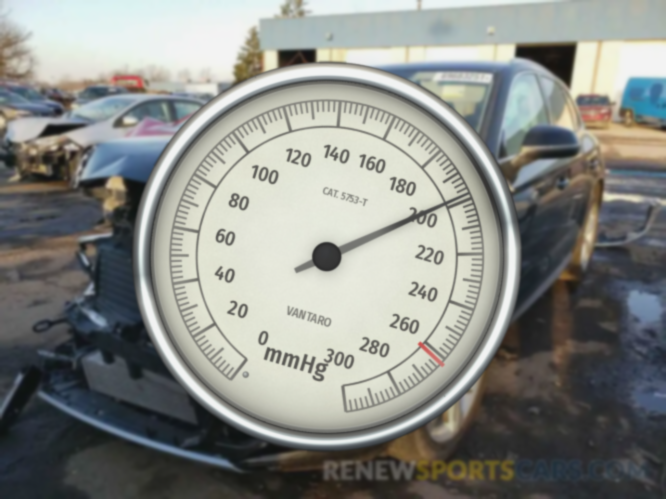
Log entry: 198mmHg
